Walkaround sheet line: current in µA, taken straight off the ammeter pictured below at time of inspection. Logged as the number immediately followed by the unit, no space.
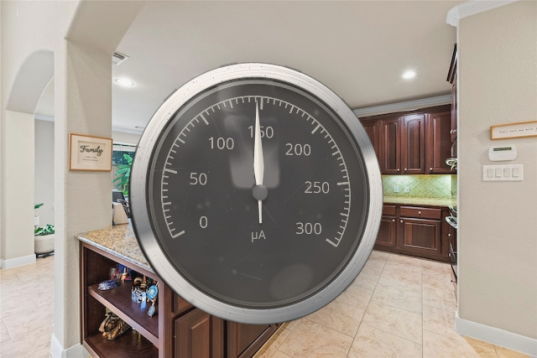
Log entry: 145µA
